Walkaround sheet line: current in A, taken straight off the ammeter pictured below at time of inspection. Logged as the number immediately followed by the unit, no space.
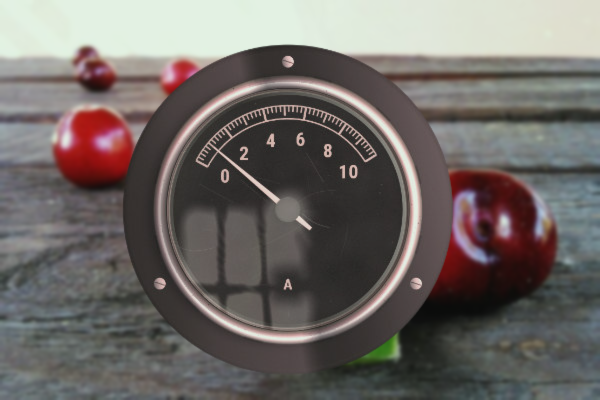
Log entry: 1A
